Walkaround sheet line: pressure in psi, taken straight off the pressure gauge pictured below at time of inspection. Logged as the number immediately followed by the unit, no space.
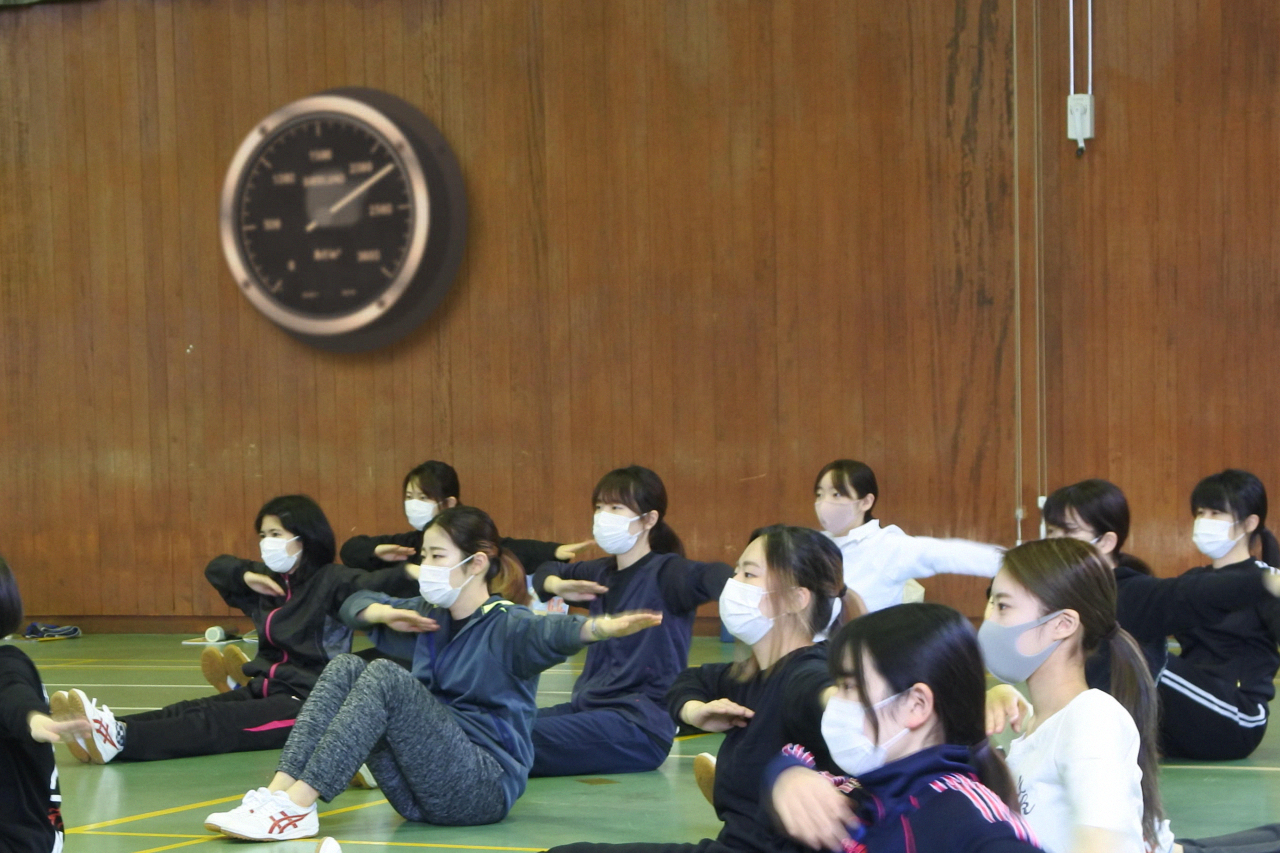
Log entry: 2200psi
